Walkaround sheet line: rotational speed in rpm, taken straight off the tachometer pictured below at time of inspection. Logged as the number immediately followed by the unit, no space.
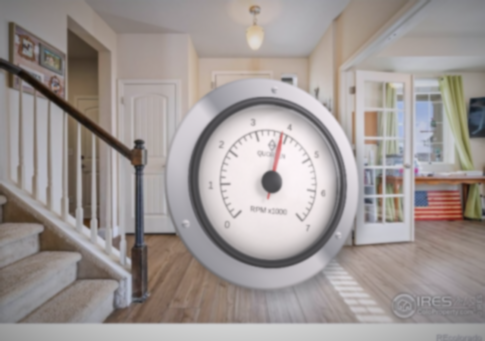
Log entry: 3800rpm
